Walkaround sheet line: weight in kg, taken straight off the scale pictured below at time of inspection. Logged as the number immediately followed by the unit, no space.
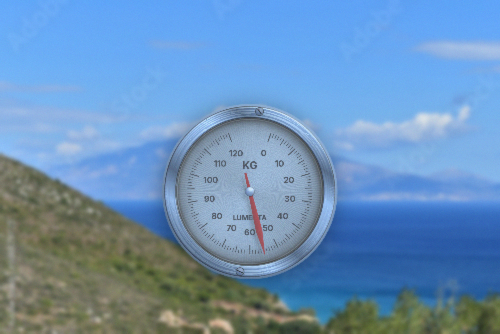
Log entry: 55kg
